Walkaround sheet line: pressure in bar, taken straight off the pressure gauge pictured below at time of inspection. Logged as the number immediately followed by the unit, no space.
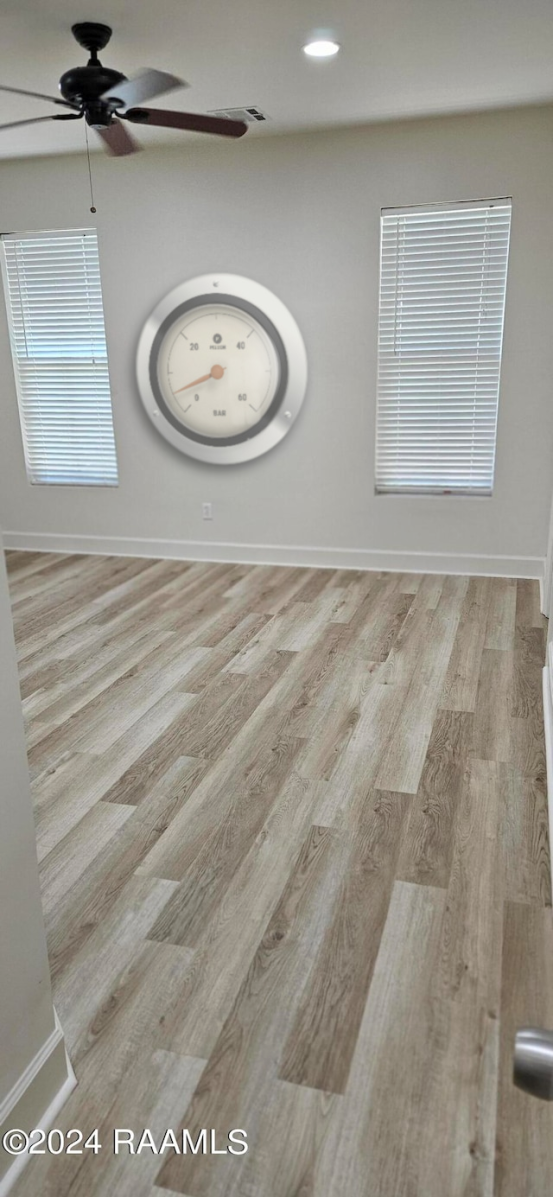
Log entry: 5bar
